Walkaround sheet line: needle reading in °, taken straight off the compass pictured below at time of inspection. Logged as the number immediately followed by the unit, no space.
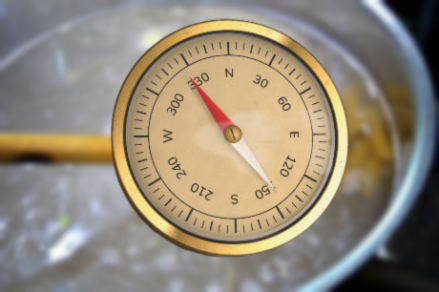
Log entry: 325°
